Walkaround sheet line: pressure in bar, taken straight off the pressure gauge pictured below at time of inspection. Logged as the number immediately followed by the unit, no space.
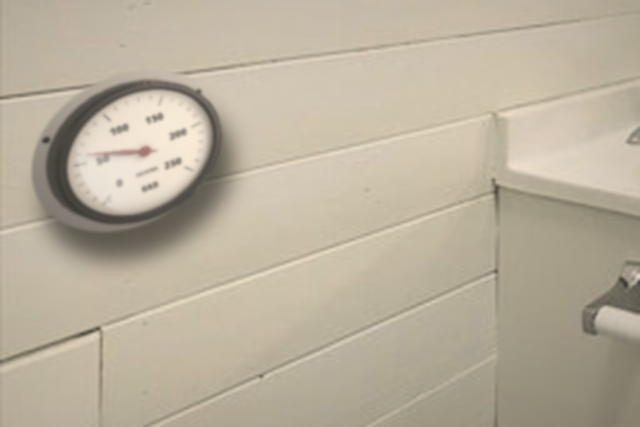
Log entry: 60bar
